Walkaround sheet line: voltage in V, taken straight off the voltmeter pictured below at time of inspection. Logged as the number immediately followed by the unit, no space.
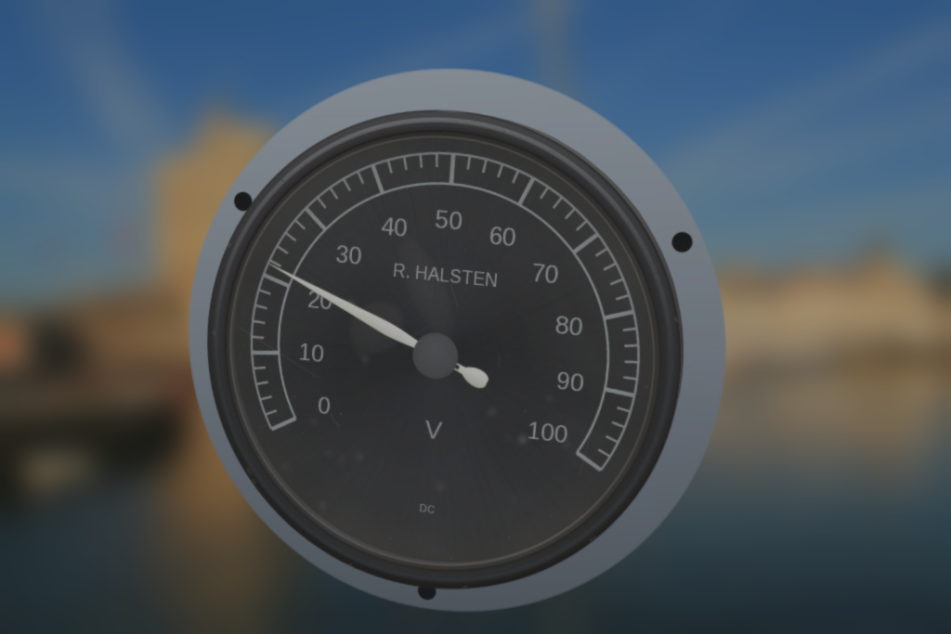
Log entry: 22V
